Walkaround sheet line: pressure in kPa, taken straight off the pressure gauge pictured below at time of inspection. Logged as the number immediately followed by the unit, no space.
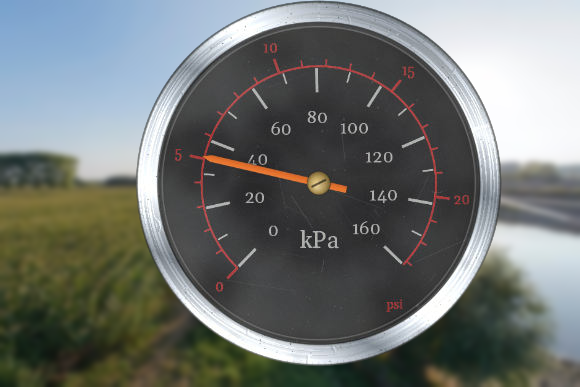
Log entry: 35kPa
